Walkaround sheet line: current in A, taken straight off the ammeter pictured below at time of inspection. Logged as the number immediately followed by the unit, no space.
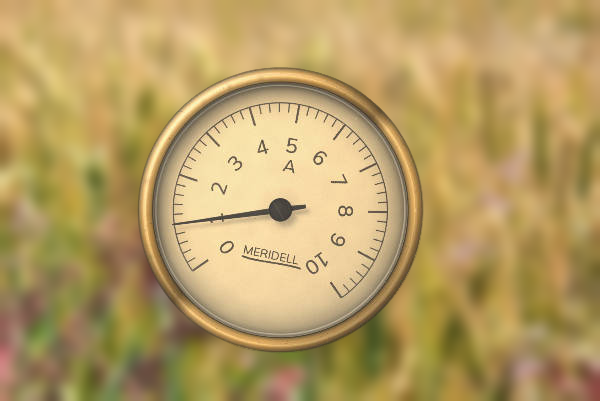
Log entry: 1A
